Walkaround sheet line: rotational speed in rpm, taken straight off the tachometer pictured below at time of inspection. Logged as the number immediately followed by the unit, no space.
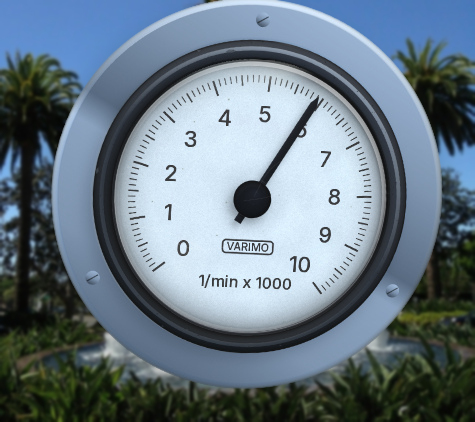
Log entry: 5900rpm
